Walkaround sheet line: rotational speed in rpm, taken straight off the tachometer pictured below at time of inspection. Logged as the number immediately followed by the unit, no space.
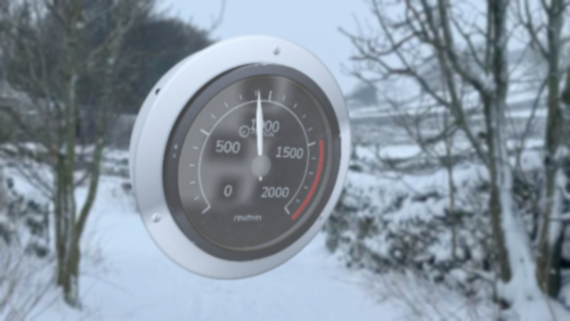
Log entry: 900rpm
